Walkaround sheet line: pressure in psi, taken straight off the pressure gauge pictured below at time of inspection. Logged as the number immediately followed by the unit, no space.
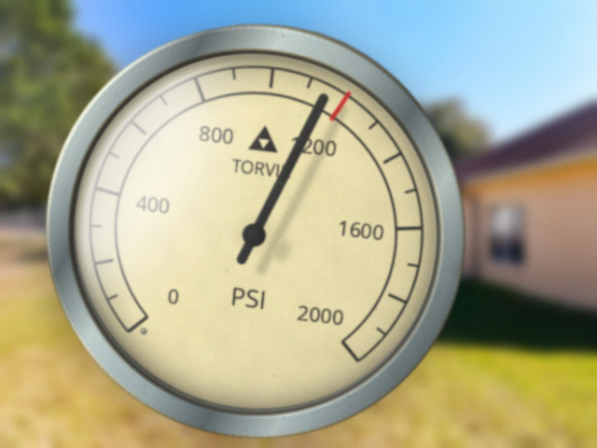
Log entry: 1150psi
